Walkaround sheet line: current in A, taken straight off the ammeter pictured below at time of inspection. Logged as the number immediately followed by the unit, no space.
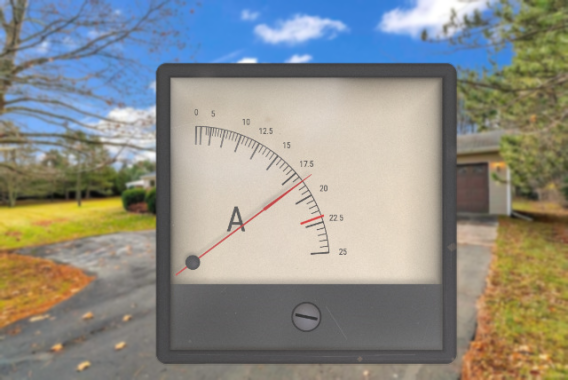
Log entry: 18.5A
